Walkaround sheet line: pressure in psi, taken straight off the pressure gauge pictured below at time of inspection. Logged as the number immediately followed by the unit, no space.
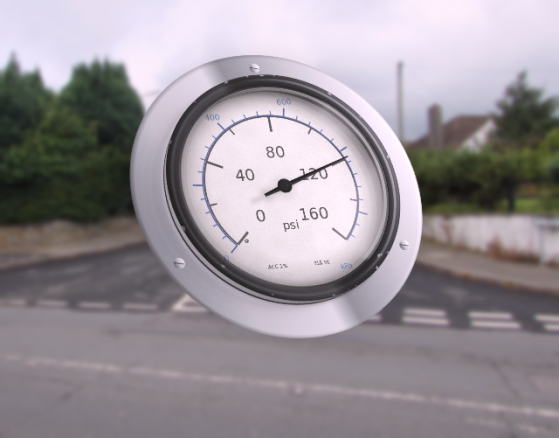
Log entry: 120psi
